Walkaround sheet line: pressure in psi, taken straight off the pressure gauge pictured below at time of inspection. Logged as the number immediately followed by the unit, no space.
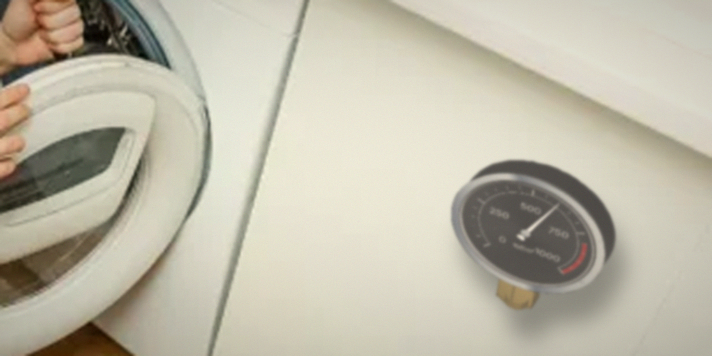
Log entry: 600psi
